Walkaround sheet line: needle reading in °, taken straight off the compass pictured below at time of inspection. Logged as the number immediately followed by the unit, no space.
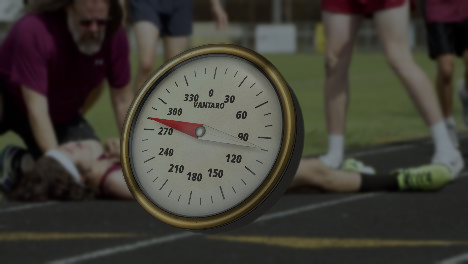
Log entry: 280°
